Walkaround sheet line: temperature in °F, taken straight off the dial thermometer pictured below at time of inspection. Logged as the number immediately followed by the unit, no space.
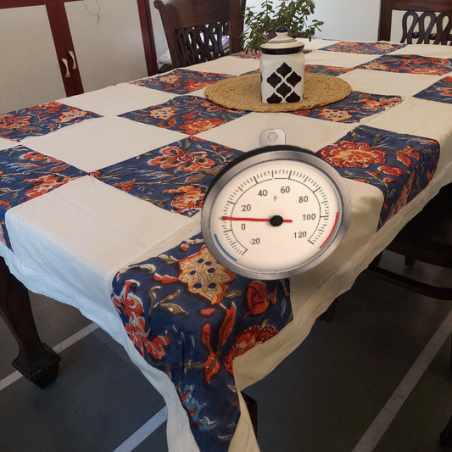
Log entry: 10°F
